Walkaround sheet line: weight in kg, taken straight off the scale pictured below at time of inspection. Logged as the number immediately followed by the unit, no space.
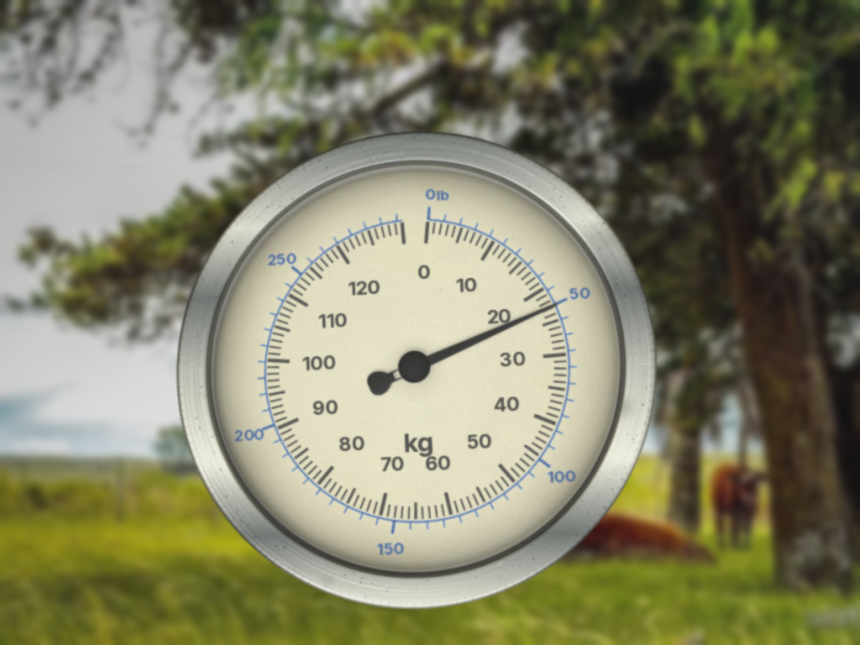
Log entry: 23kg
